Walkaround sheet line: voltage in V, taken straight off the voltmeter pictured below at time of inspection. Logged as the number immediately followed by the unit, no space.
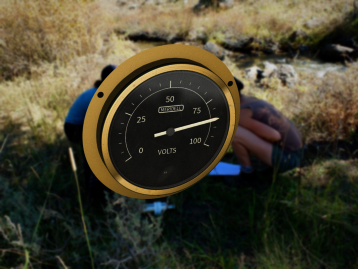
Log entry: 85V
